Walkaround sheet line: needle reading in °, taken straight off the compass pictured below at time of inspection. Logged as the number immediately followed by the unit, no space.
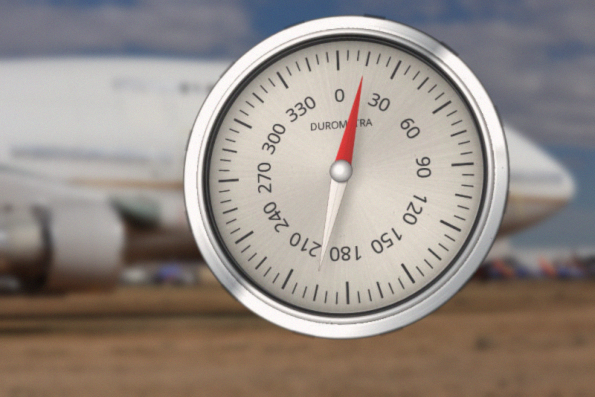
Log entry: 15°
